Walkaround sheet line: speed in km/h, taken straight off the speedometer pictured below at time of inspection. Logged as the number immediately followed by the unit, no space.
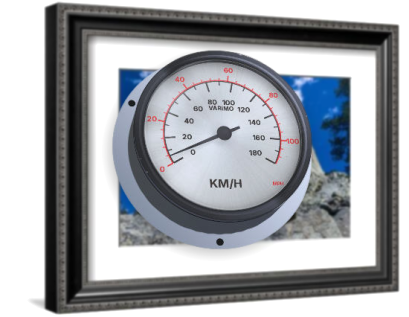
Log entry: 5km/h
